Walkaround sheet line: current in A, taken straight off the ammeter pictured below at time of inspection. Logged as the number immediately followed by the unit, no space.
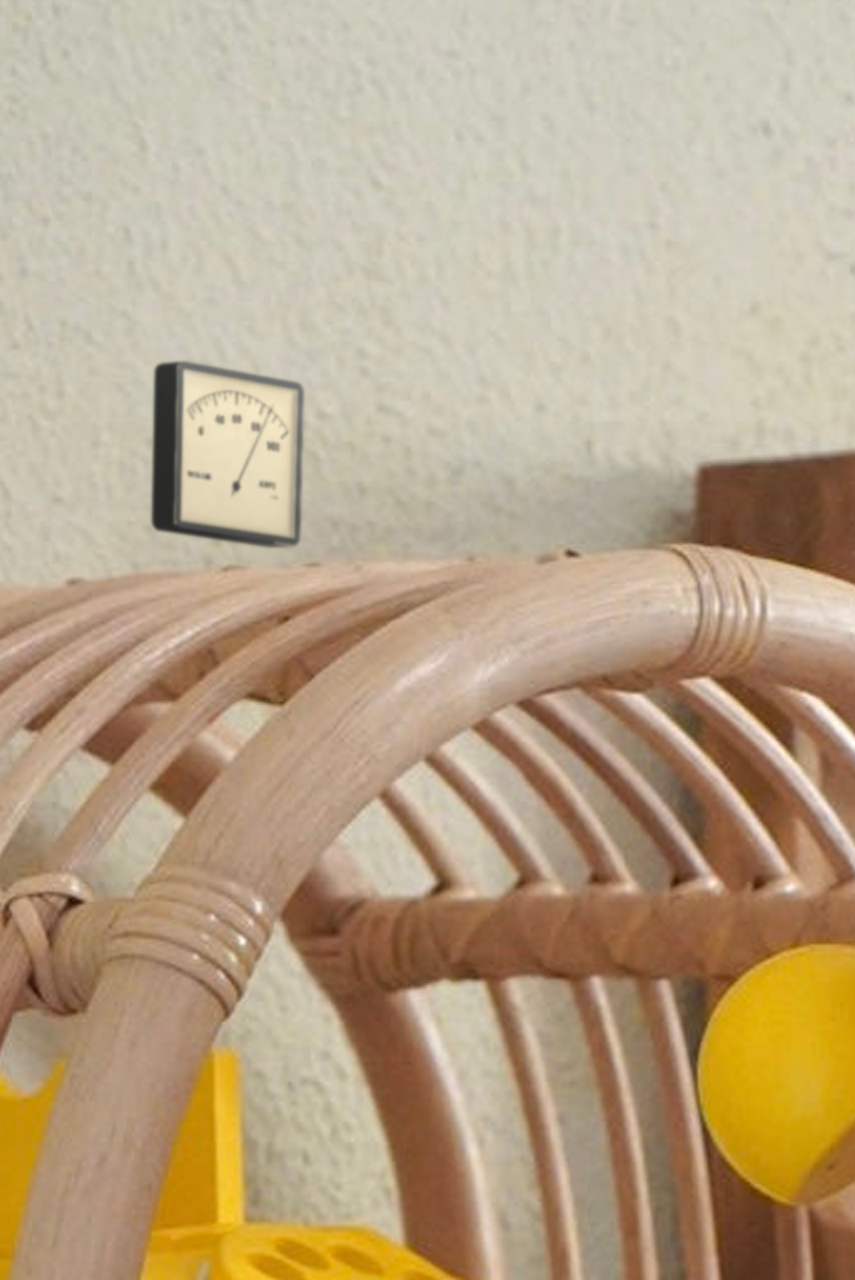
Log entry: 85A
